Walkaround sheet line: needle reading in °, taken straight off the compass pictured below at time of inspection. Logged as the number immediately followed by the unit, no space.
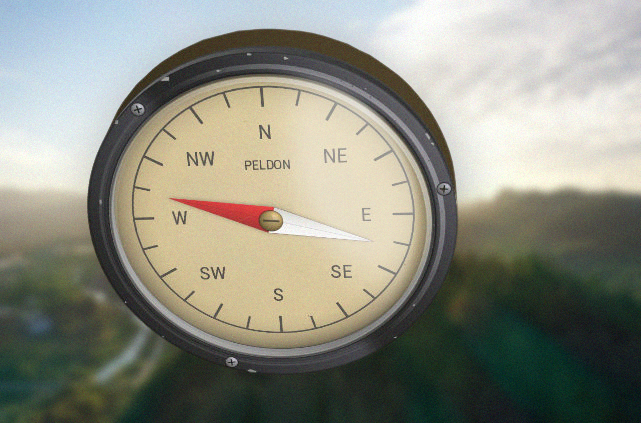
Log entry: 285°
